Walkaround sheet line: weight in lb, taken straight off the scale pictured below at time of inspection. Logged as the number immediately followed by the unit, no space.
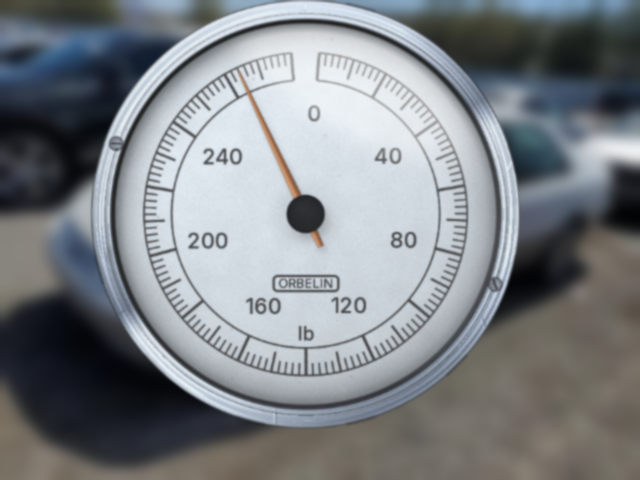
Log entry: 264lb
